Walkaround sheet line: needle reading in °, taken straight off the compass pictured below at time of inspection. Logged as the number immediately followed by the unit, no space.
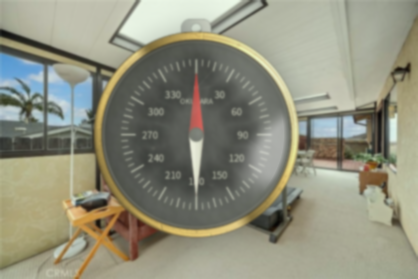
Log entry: 0°
